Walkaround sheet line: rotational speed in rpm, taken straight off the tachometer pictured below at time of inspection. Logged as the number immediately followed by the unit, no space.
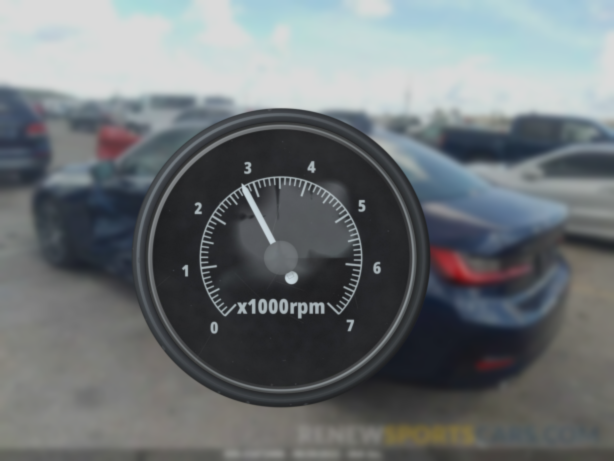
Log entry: 2800rpm
